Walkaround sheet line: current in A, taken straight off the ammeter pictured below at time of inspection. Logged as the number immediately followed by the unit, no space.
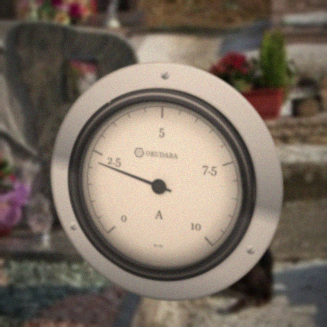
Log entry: 2.25A
